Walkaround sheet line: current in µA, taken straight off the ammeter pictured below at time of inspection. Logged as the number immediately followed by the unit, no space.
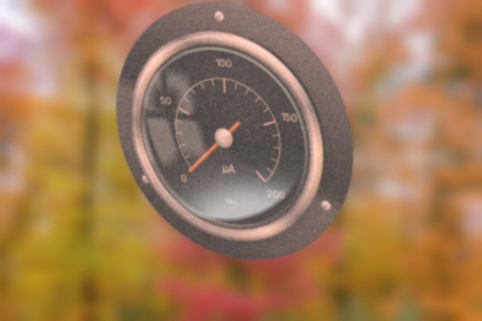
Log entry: 0µA
